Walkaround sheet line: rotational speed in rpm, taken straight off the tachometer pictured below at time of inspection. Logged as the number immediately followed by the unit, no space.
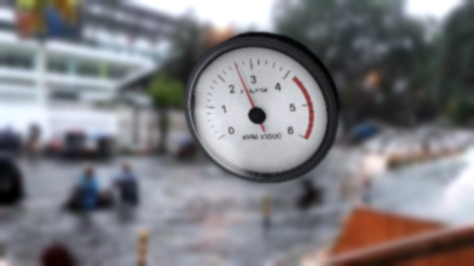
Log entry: 2600rpm
